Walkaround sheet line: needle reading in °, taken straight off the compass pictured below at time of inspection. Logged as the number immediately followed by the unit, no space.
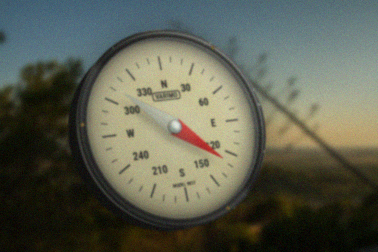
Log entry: 130°
